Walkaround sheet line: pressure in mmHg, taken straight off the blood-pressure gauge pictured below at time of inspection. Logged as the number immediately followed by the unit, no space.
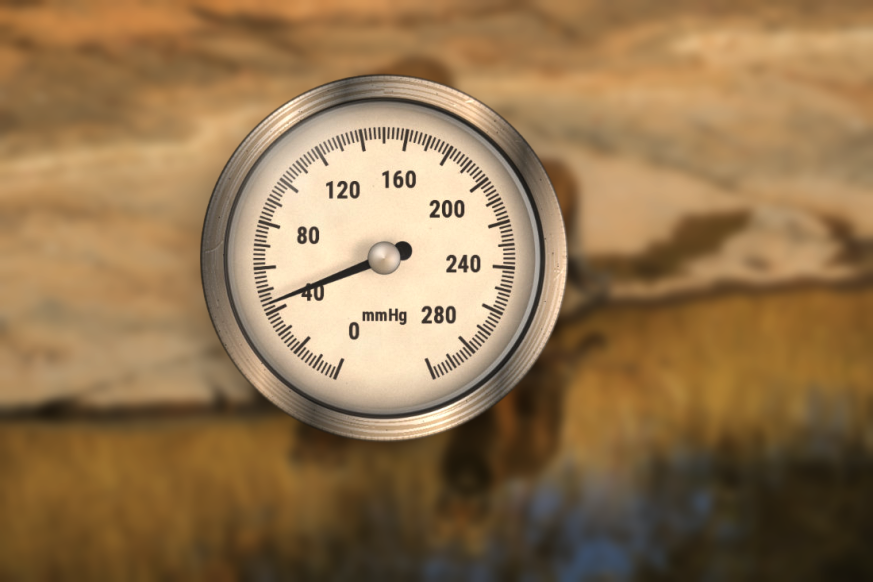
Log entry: 44mmHg
